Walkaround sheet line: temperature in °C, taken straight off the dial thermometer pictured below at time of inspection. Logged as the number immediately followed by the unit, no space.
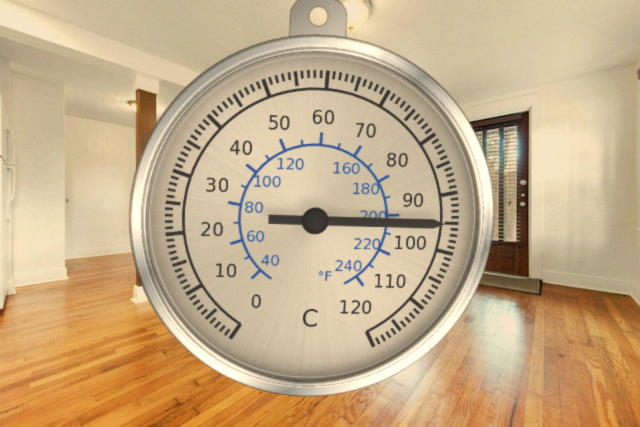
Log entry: 95°C
